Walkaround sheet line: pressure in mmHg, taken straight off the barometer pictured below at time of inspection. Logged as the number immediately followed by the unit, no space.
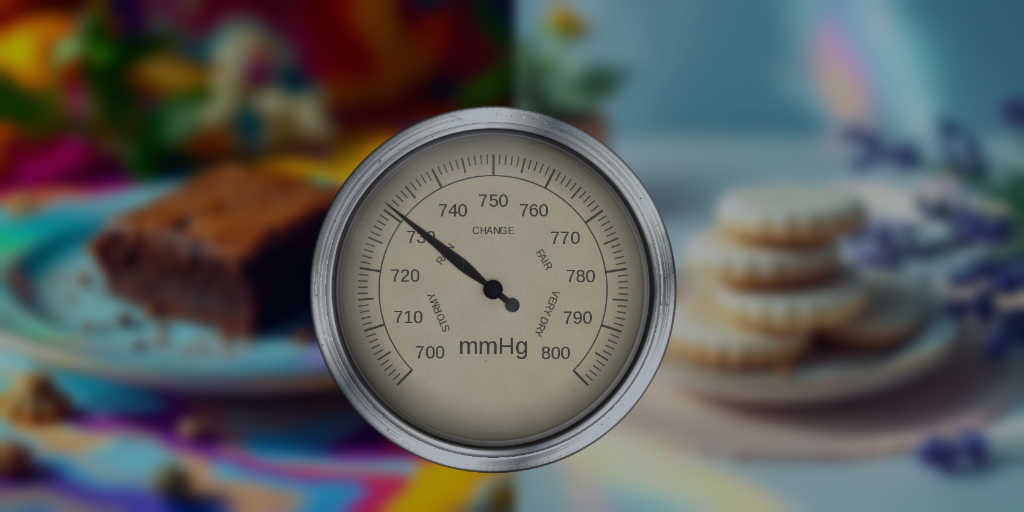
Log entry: 731mmHg
